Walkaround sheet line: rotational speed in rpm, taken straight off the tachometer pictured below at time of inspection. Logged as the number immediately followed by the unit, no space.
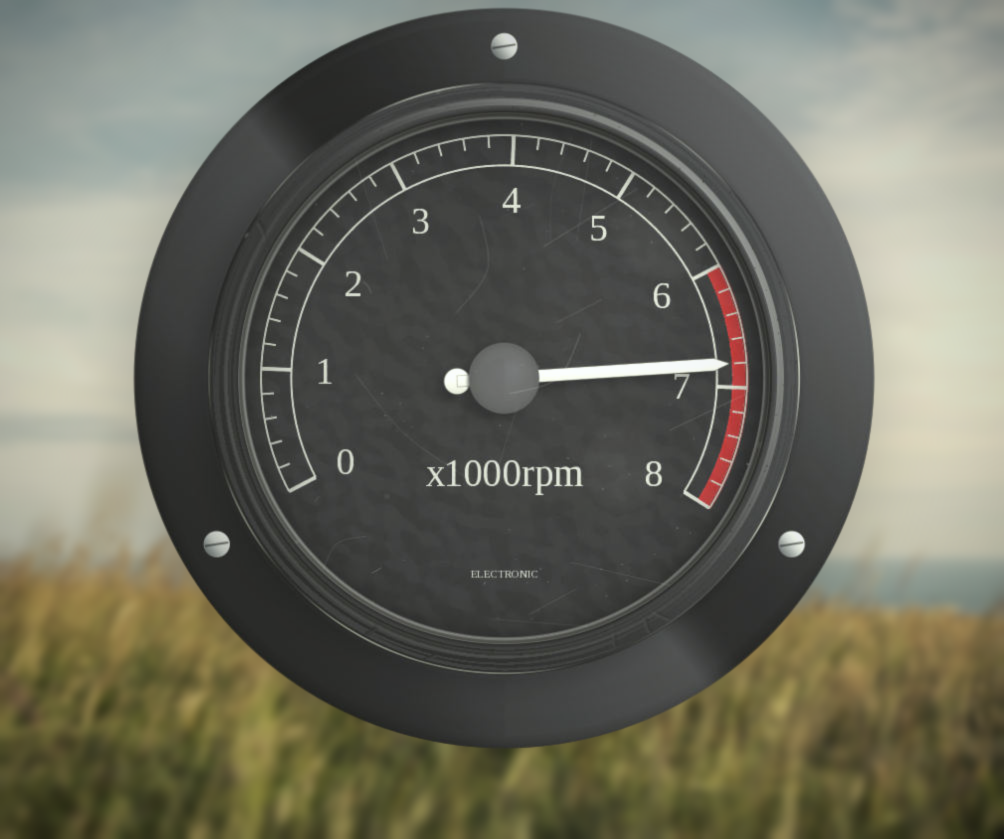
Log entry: 6800rpm
